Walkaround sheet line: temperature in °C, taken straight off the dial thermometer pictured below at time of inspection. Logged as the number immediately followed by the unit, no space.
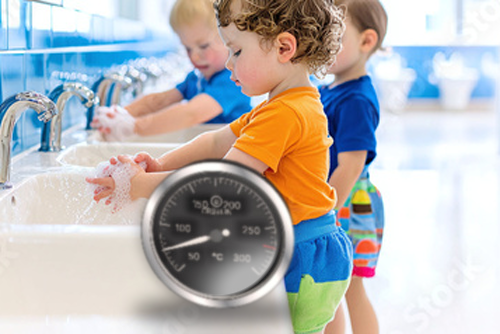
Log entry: 75°C
